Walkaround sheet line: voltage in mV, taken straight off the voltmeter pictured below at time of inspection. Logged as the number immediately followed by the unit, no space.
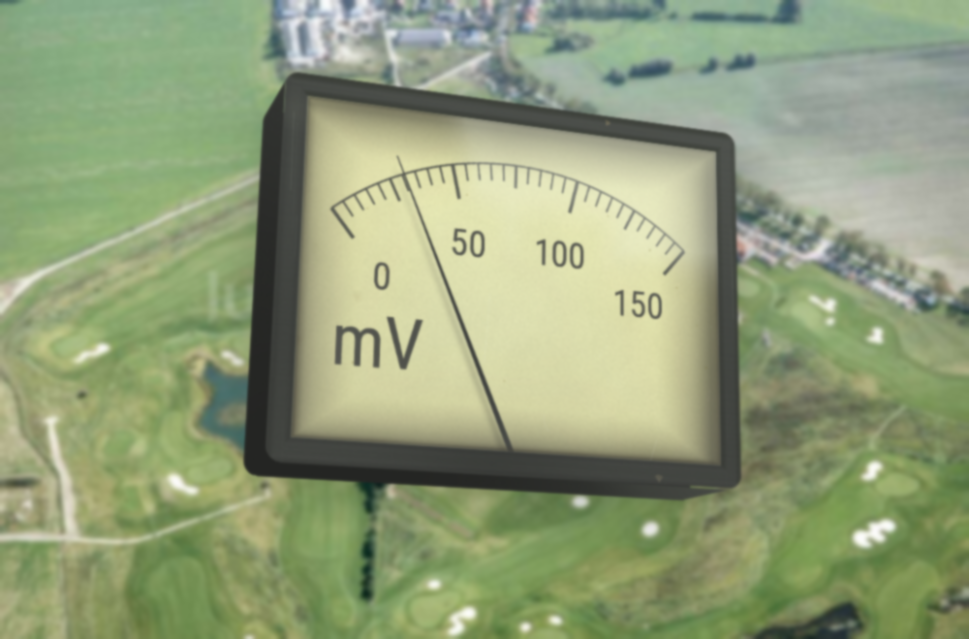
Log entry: 30mV
